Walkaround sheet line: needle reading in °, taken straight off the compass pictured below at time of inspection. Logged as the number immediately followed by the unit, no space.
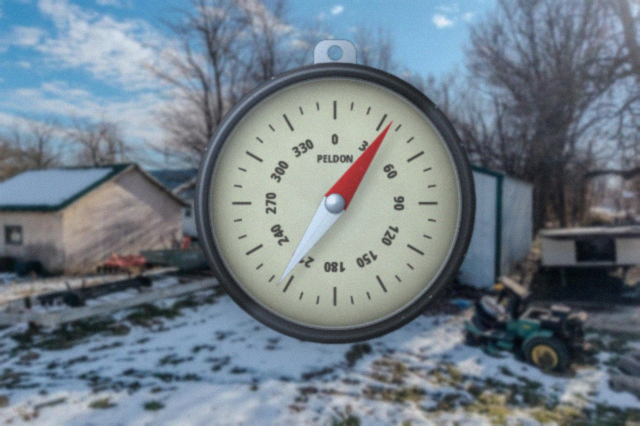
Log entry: 35°
